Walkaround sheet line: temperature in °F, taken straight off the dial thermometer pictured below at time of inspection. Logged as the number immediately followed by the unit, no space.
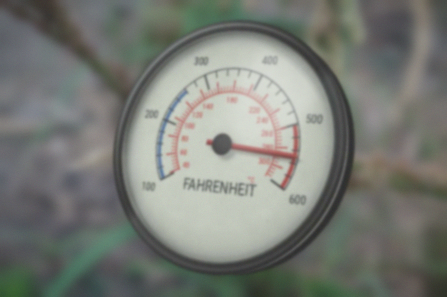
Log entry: 550°F
